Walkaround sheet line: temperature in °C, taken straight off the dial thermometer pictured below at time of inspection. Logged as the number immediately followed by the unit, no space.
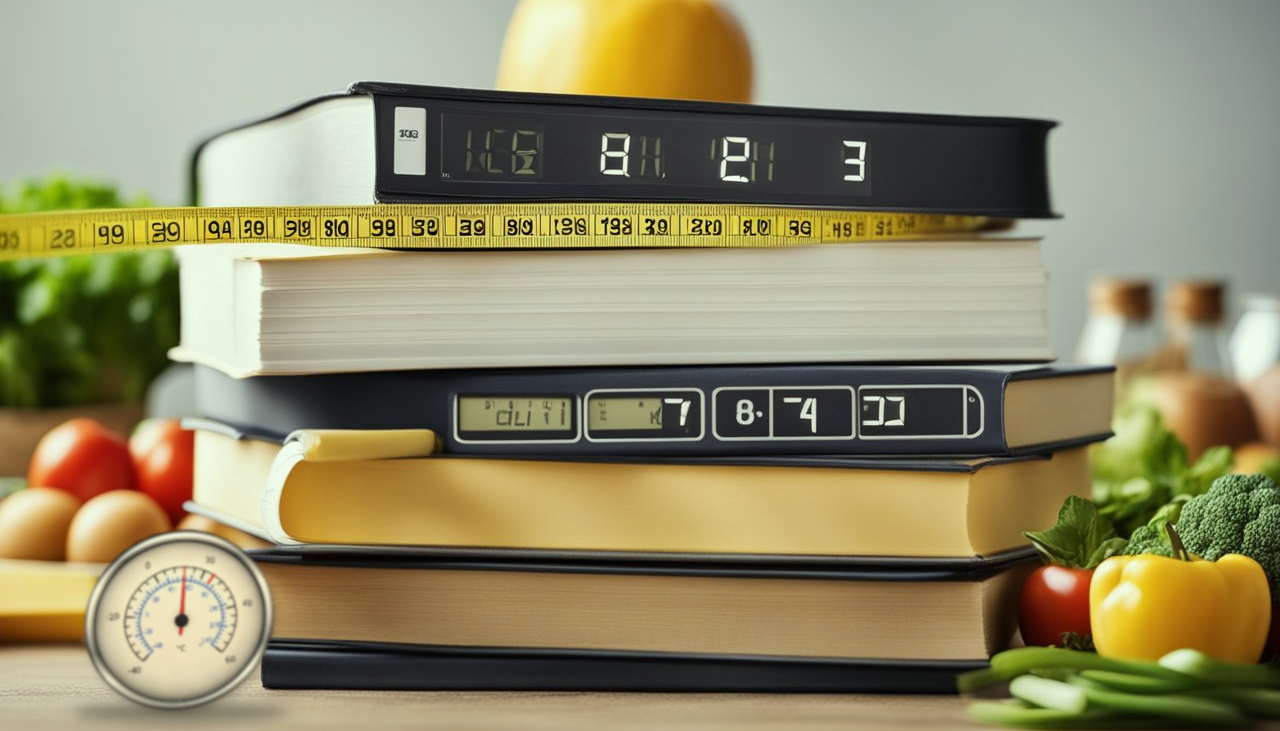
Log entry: 12°C
